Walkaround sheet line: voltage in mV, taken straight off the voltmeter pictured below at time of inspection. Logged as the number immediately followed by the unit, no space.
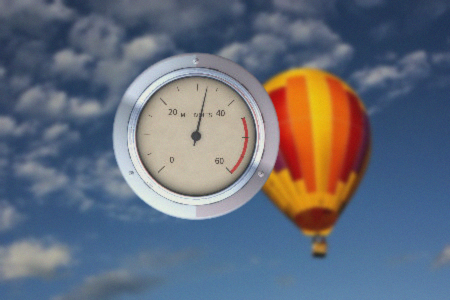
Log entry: 32.5mV
